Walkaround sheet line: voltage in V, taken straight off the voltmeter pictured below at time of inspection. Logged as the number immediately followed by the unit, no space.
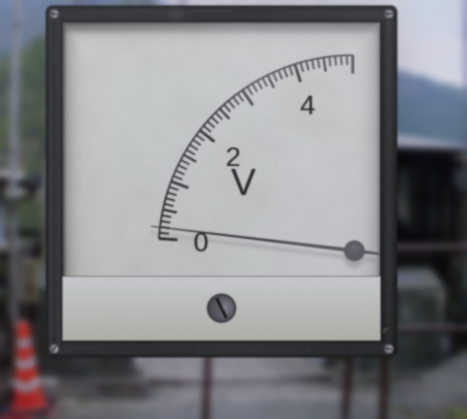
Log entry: 0.2V
